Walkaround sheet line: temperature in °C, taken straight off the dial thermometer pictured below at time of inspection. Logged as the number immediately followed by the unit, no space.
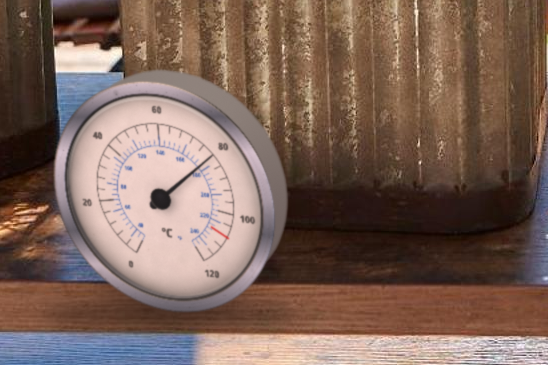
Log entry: 80°C
